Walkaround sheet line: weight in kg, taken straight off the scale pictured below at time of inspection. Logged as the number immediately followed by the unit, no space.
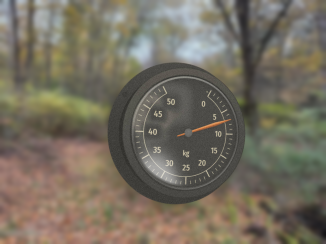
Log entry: 7kg
